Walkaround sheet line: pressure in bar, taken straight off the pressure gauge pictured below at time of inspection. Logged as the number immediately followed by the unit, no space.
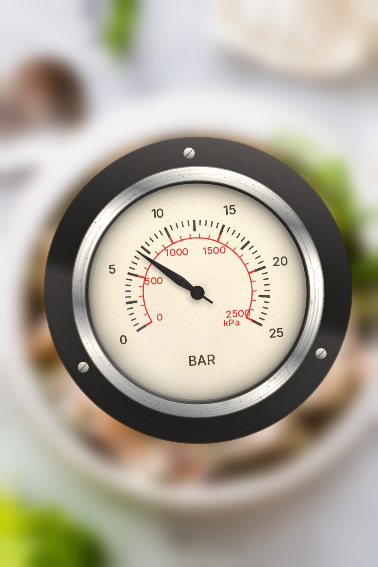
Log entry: 7bar
